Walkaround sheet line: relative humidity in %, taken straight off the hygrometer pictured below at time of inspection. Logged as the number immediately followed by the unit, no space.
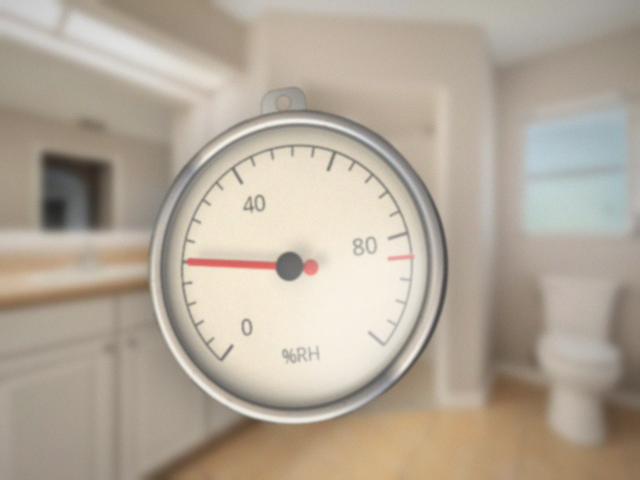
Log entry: 20%
